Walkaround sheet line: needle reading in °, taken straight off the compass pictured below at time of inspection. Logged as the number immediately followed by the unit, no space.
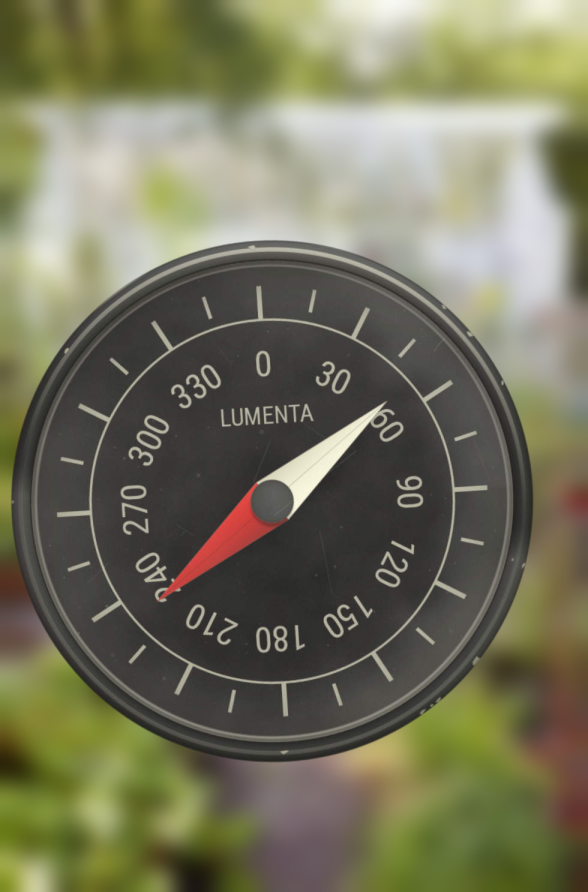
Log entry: 232.5°
